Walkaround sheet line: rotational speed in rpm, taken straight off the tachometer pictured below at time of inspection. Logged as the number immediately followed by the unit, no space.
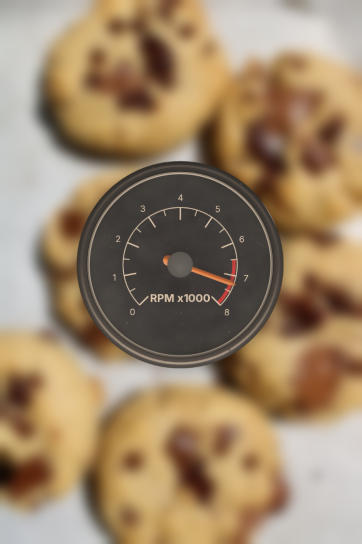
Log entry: 7250rpm
